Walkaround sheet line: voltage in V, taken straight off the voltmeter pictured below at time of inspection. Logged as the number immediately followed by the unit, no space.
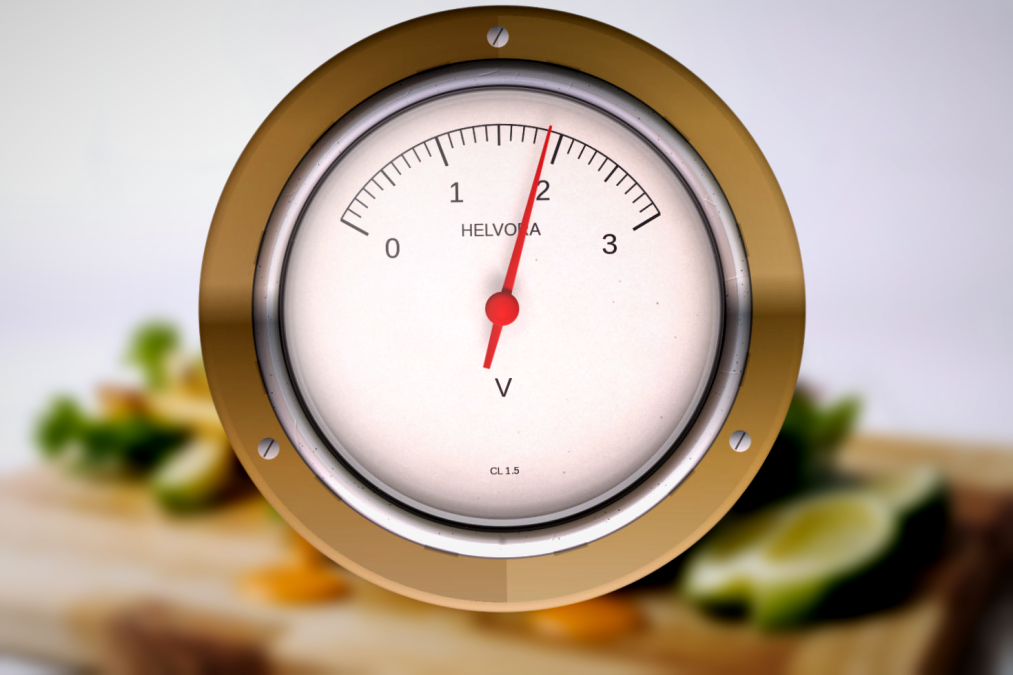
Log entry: 1.9V
